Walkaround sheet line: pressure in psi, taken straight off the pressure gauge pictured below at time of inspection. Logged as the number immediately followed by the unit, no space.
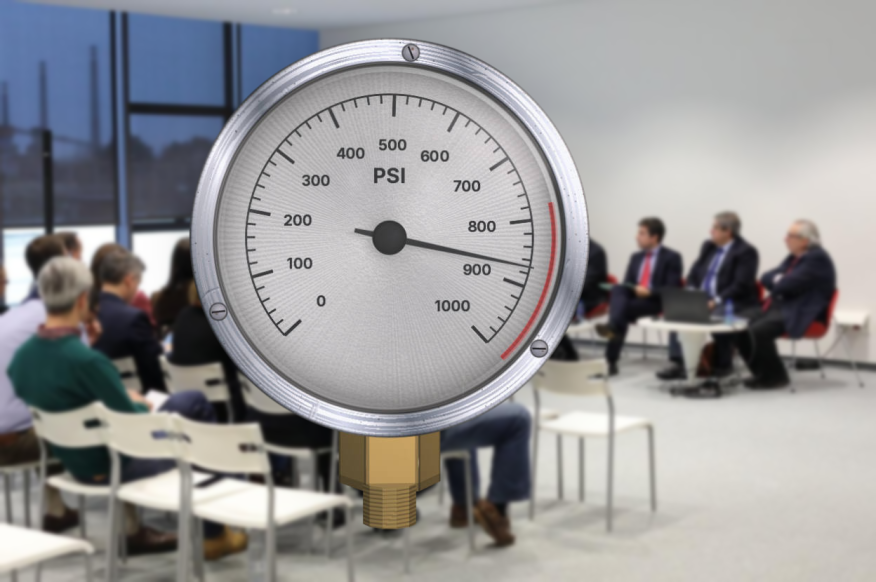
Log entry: 870psi
